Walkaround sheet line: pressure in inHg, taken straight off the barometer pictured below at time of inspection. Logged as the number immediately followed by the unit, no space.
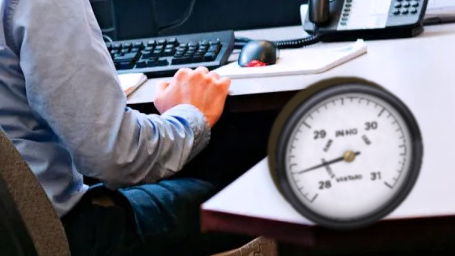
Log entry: 28.4inHg
